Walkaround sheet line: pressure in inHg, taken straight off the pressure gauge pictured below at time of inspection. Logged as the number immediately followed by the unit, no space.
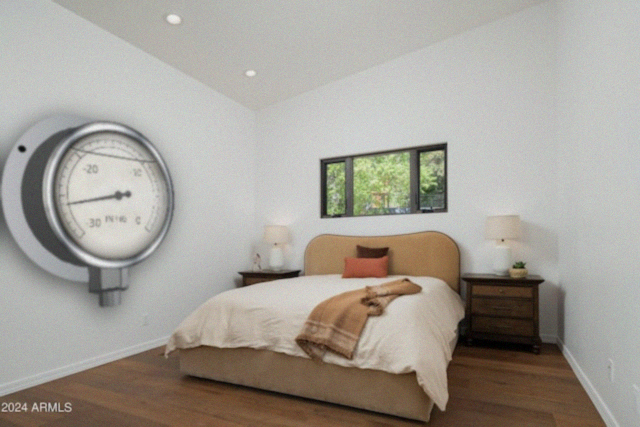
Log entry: -26inHg
